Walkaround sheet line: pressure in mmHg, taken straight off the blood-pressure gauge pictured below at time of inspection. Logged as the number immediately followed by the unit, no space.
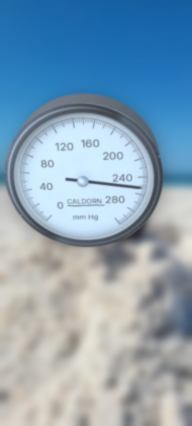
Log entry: 250mmHg
